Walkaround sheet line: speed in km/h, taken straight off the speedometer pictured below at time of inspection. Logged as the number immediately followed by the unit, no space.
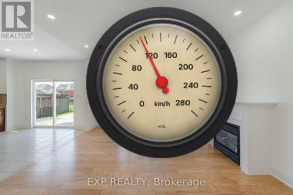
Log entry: 115km/h
